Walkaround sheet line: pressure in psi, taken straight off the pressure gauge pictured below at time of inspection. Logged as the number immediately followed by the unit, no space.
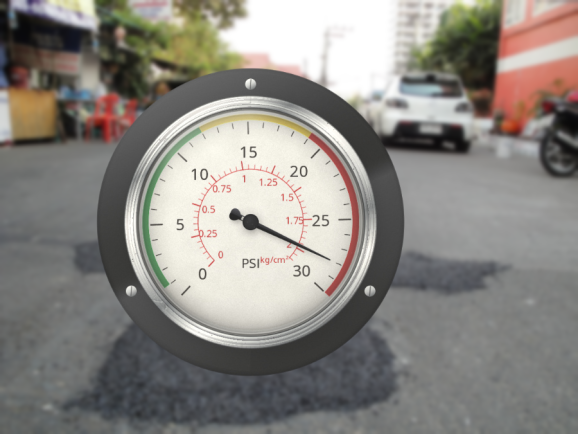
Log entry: 28psi
